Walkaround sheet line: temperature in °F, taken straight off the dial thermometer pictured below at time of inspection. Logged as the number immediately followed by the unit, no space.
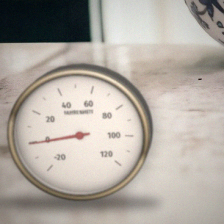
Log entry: 0°F
